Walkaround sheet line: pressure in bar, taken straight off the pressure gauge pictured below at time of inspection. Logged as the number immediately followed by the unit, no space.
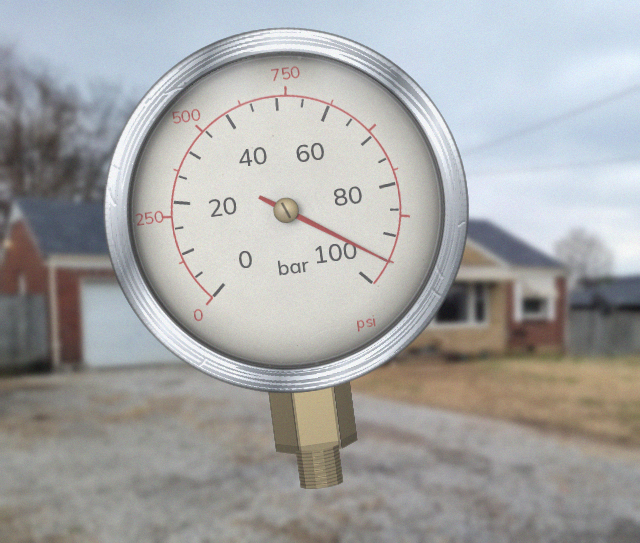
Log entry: 95bar
